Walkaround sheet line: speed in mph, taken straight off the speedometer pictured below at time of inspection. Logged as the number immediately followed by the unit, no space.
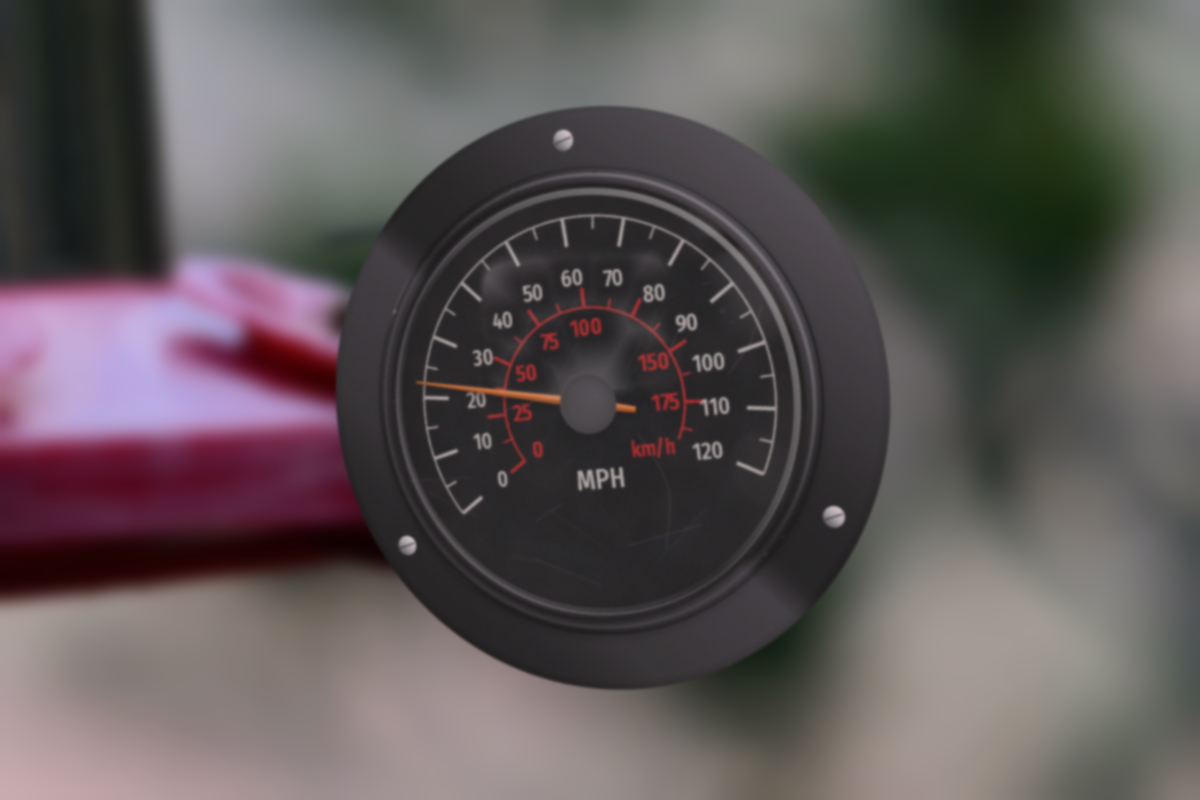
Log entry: 22.5mph
